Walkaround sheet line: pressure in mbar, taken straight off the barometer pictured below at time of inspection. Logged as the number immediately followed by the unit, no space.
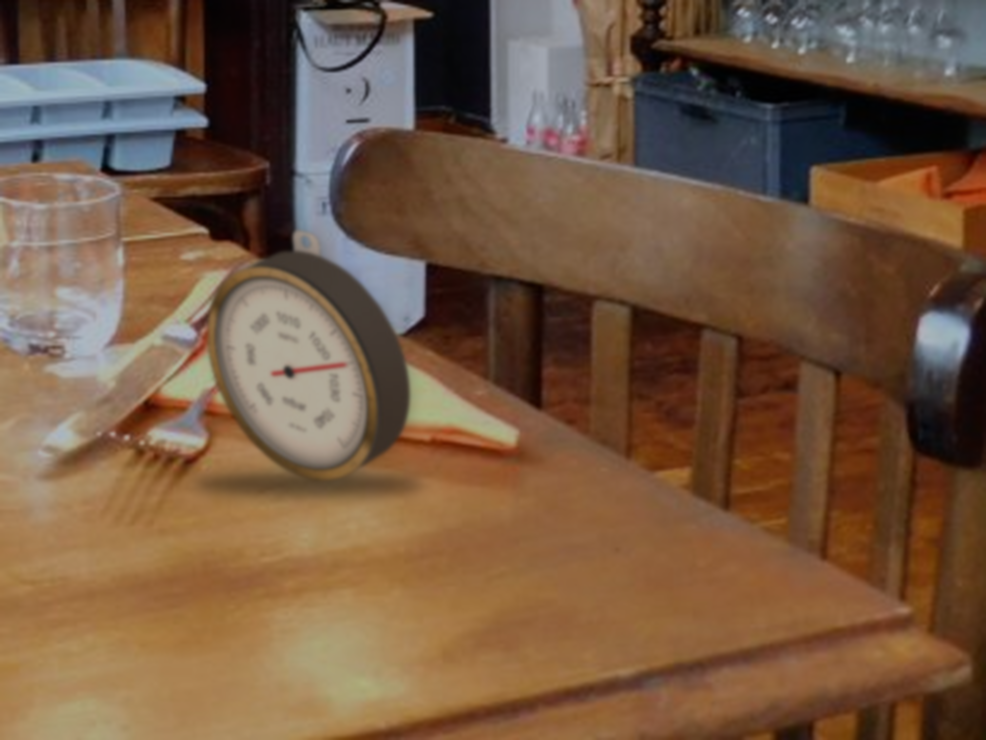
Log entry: 1025mbar
